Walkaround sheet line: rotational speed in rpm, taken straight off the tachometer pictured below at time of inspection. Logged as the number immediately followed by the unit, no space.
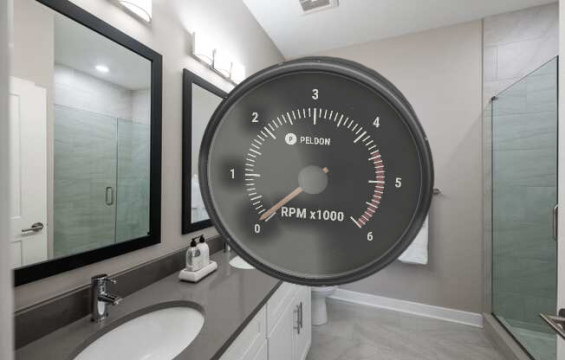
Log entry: 100rpm
